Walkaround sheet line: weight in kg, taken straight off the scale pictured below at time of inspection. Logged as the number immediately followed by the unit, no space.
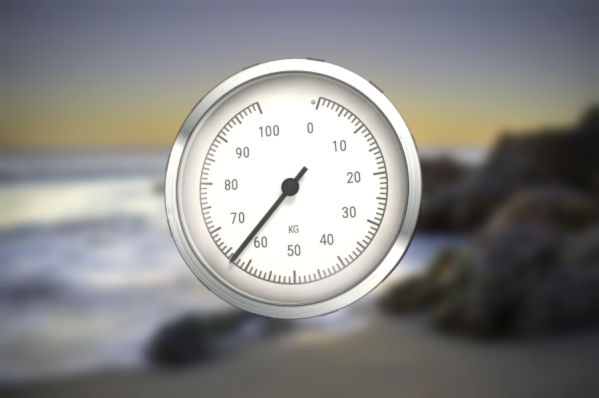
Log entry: 63kg
